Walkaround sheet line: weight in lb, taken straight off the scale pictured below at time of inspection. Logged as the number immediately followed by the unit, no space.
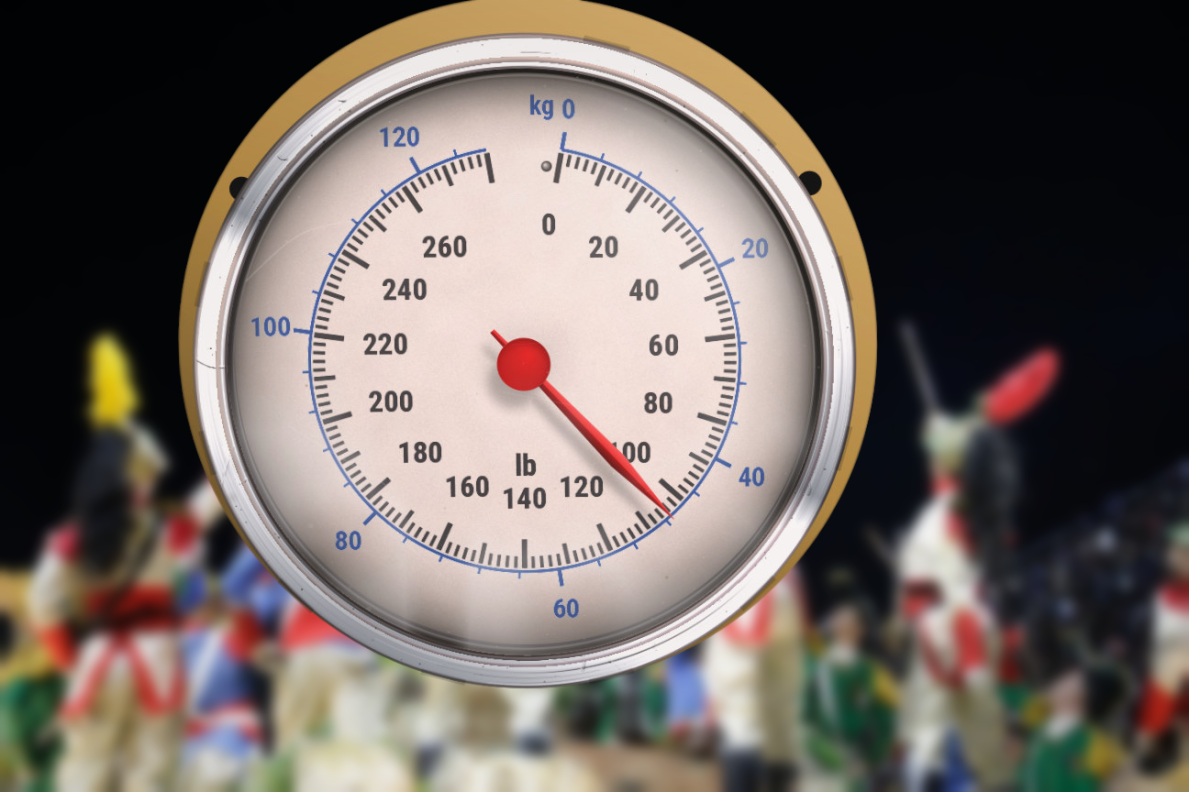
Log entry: 104lb
